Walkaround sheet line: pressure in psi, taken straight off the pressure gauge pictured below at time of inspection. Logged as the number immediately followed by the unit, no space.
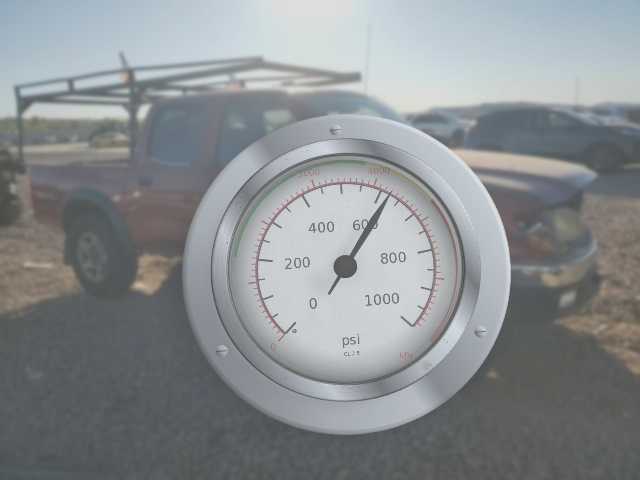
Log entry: 625psi
